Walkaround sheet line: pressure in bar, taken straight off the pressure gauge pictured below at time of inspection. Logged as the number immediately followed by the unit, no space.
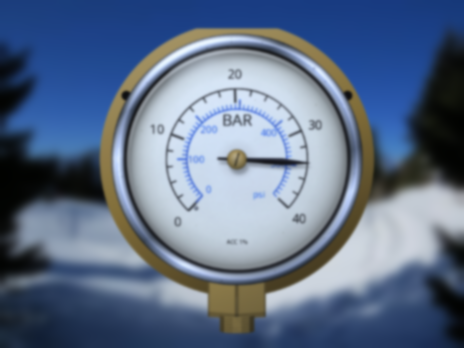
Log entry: 34bar
